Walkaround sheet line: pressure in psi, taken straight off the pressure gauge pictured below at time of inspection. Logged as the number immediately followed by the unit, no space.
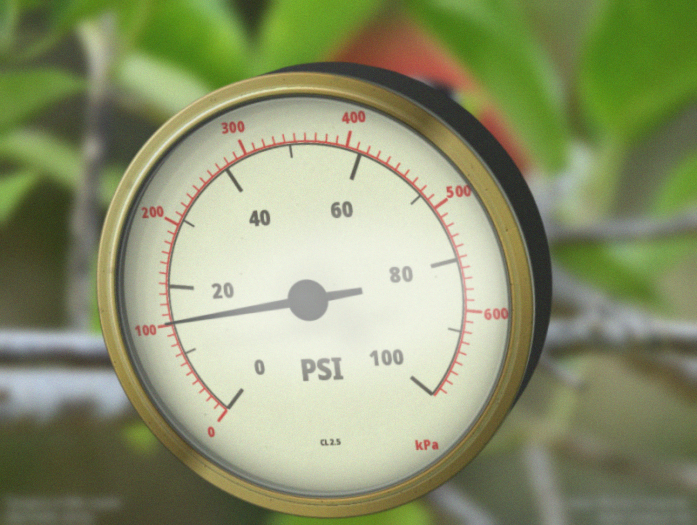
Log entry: 15psi
